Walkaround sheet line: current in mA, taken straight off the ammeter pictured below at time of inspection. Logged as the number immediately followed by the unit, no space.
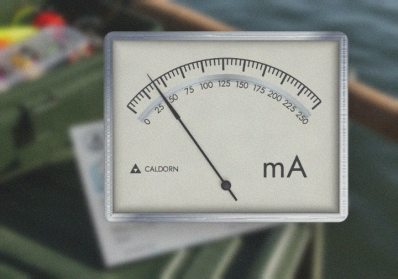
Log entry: 40mA
